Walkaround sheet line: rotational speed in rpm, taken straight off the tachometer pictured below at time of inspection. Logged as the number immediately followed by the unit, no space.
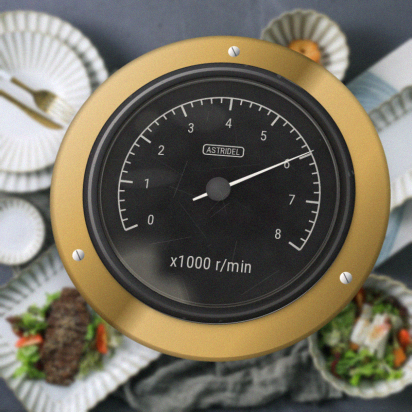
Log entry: 6000rpm
